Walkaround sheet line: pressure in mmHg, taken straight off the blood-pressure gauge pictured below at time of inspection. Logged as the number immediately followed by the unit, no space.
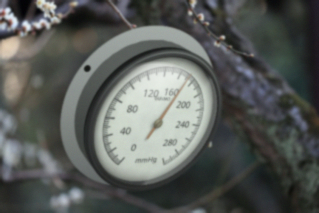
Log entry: 170mmHg
